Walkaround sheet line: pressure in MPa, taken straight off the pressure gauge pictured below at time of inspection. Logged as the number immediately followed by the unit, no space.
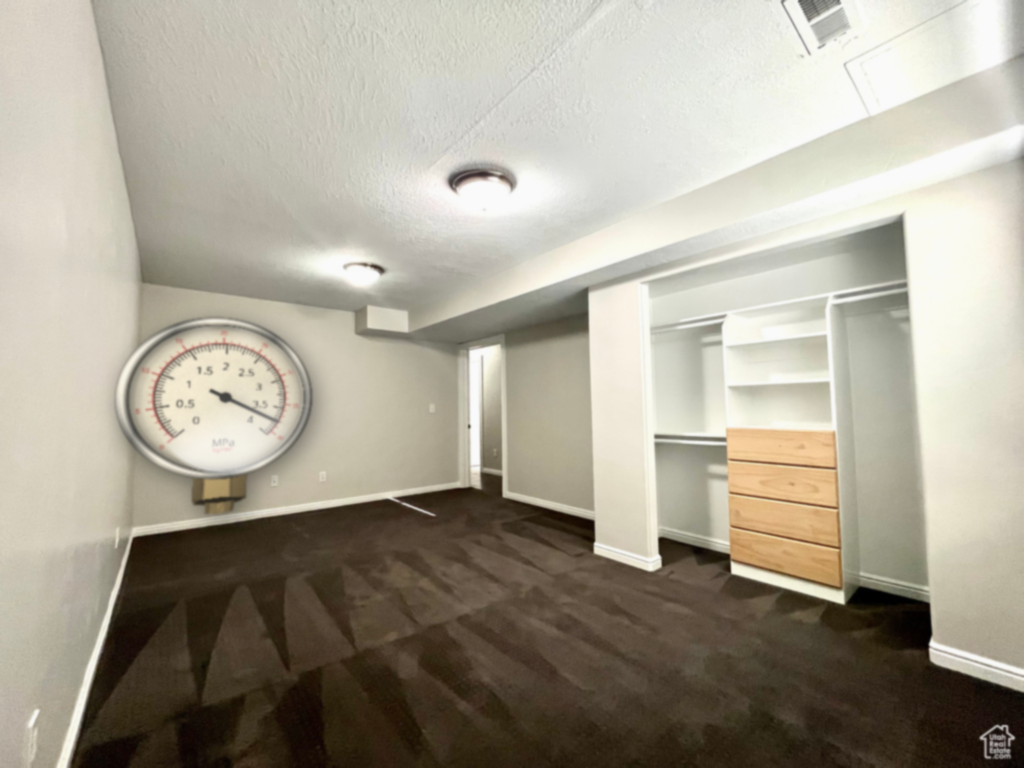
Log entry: 3.75MPa
